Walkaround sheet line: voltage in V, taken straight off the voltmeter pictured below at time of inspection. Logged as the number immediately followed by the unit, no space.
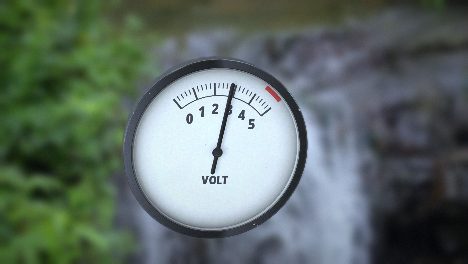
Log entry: 2.8V
